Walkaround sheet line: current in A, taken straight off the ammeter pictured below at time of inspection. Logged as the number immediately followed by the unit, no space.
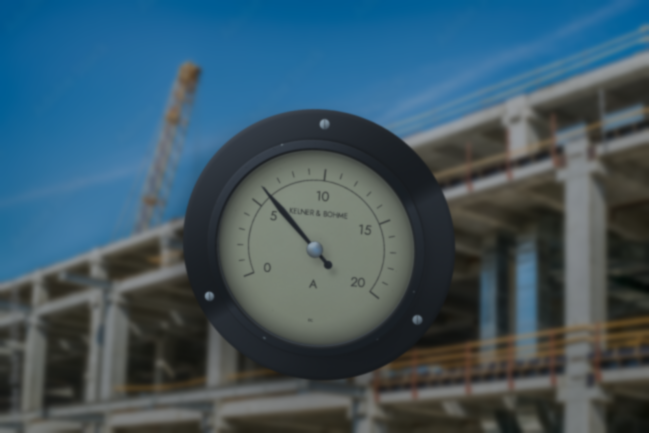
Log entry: 6A
